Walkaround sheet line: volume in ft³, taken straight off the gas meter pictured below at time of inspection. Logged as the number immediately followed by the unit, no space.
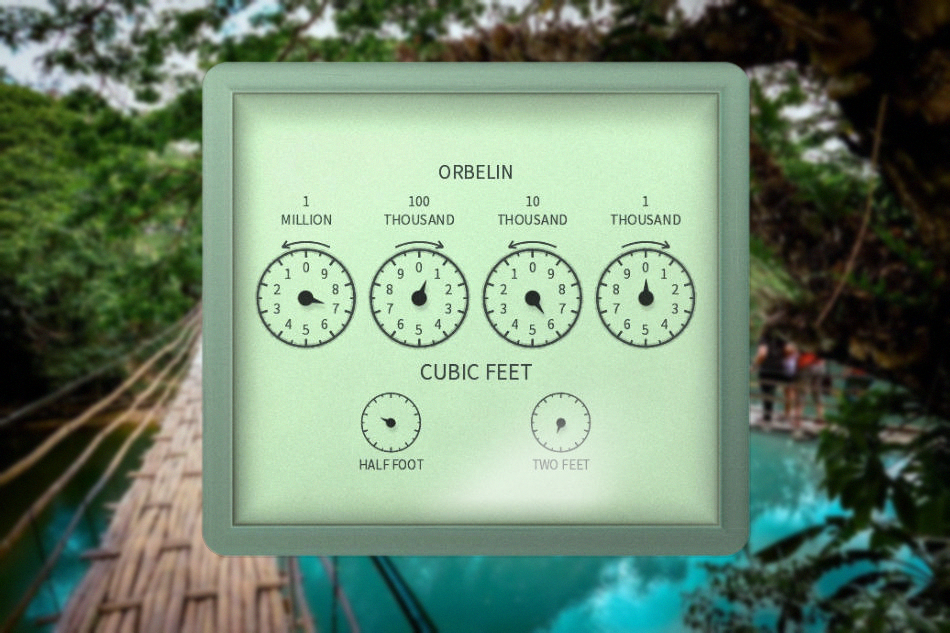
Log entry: 706000ft³
